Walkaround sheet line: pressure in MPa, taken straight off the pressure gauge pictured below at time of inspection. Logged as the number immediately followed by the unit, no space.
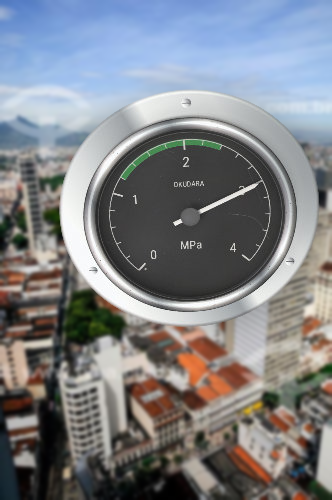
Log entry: 3MPa
